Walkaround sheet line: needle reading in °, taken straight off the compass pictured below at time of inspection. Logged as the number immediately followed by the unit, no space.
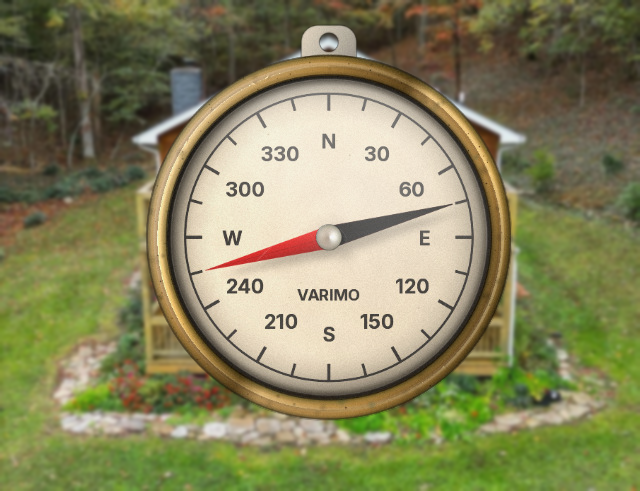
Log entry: 255°
